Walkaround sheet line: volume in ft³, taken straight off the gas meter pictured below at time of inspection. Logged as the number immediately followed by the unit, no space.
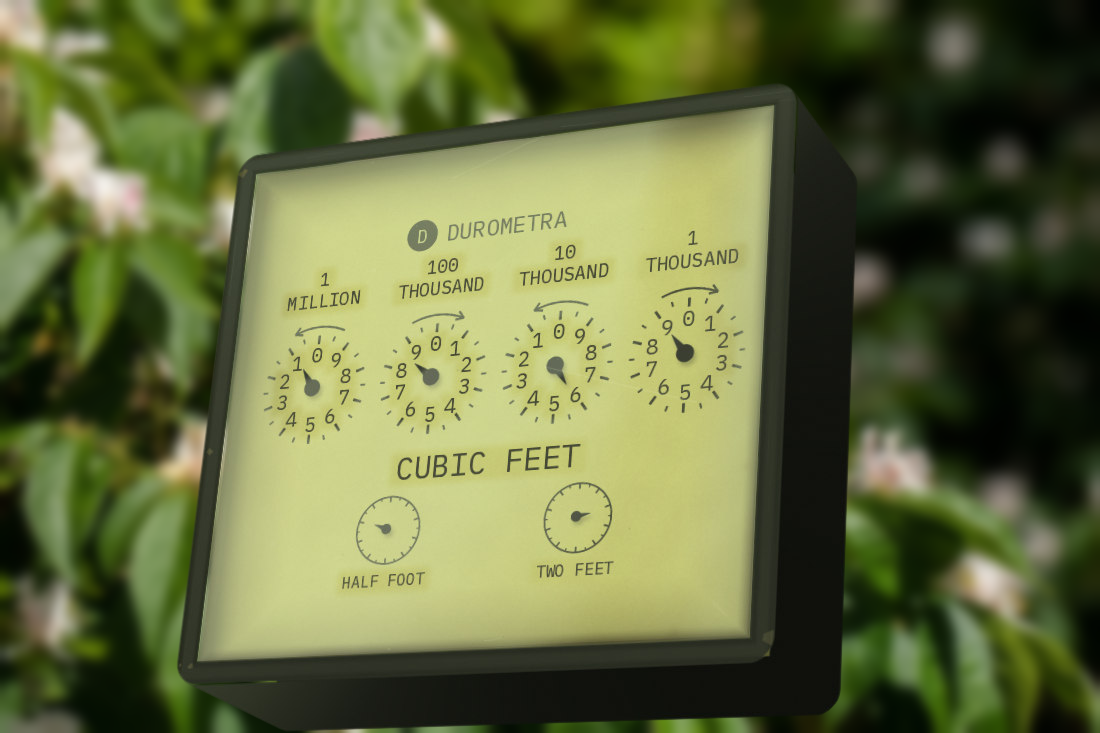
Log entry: 85900ft³
